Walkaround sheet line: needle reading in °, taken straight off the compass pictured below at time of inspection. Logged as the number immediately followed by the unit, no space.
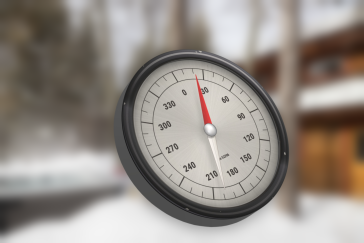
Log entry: 20°
